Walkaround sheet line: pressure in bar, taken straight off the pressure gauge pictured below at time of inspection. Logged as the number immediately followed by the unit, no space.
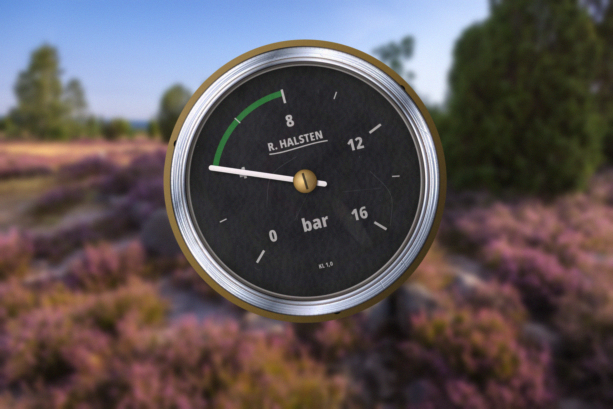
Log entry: 4bar
